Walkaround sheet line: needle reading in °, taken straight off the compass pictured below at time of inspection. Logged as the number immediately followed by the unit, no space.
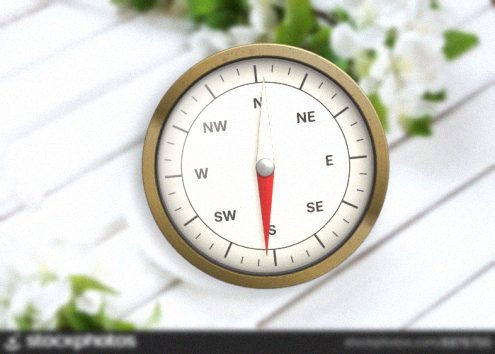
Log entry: 185°
